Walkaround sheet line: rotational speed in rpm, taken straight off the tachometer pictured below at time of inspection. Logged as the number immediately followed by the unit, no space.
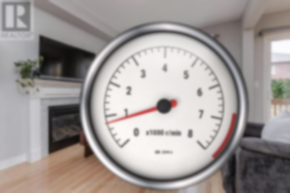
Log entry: 800rpm
